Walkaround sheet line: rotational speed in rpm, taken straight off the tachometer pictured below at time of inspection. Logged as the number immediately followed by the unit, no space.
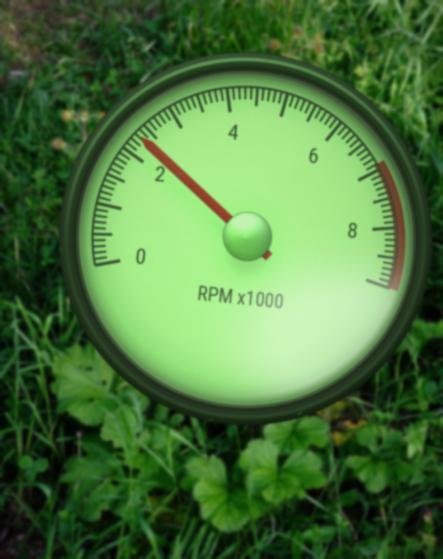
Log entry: 2300rpm
